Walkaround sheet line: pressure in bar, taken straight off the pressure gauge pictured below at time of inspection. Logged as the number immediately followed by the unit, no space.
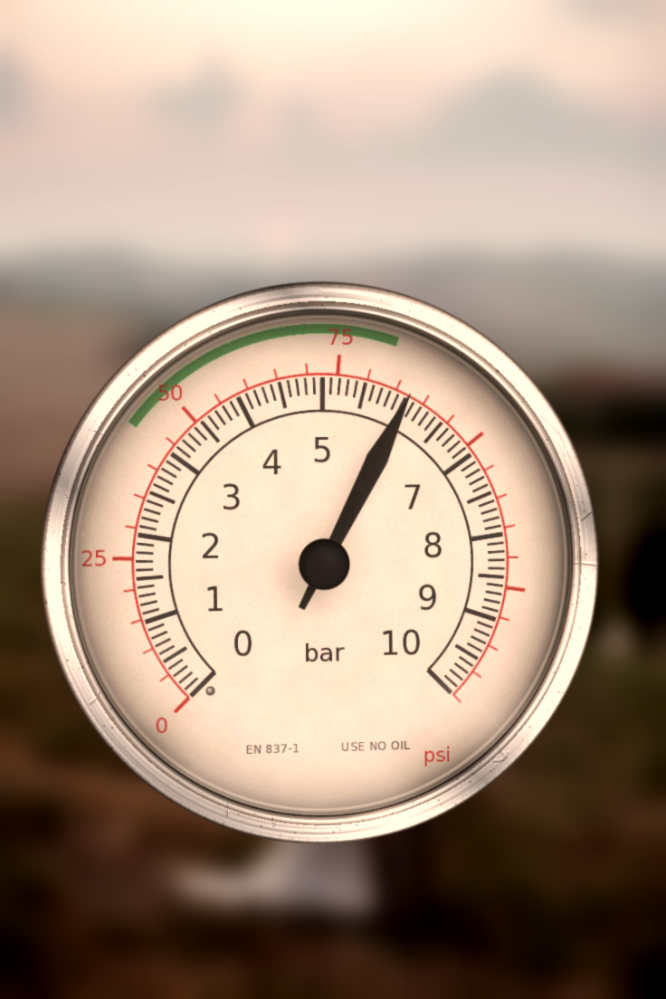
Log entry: 6bar
